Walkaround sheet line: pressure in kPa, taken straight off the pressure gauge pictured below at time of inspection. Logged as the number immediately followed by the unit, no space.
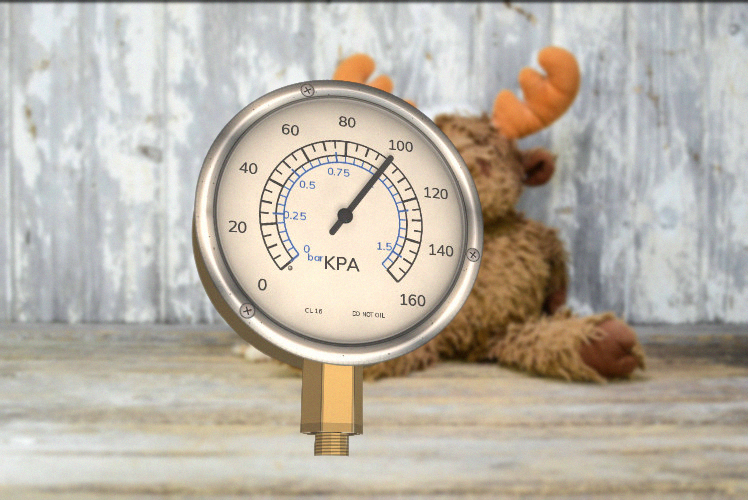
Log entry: 100kPa
